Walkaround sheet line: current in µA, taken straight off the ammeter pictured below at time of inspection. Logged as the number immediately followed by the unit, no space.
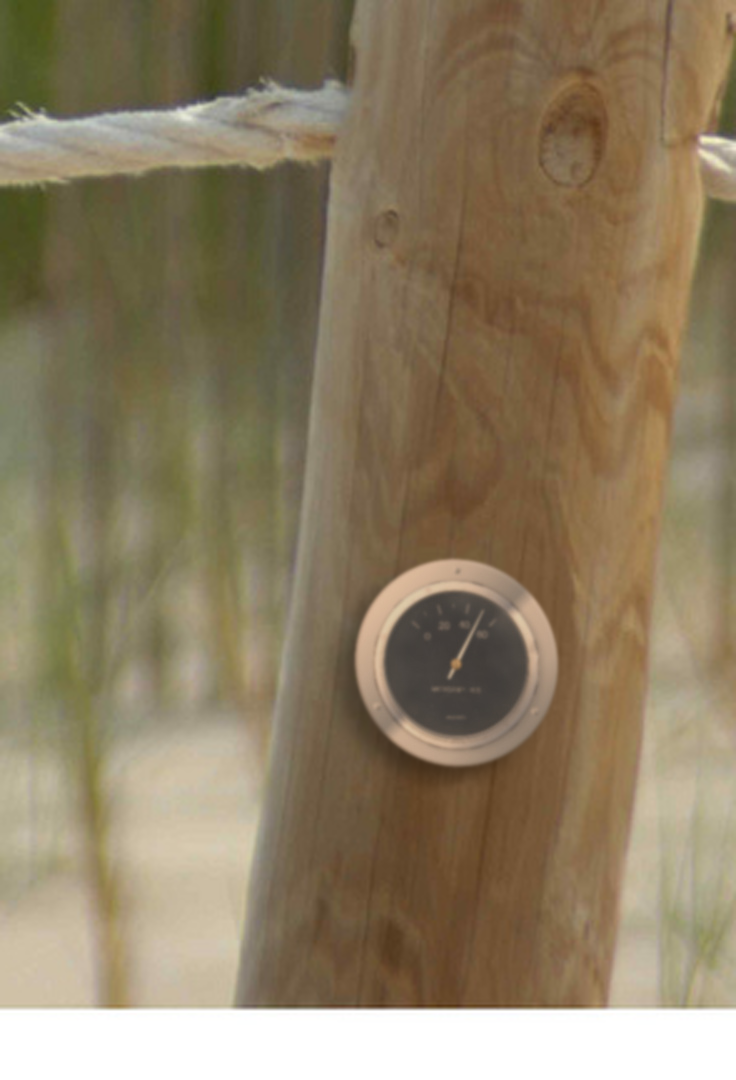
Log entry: 50µA
